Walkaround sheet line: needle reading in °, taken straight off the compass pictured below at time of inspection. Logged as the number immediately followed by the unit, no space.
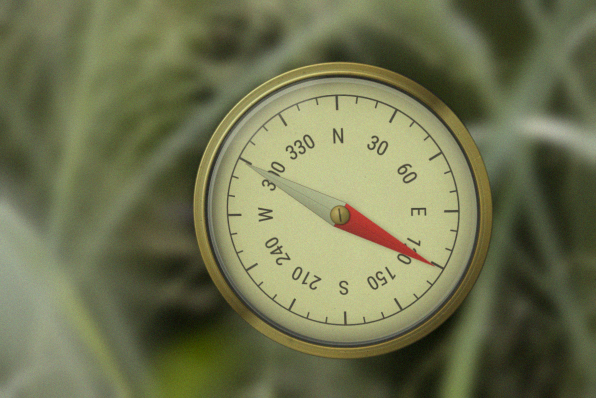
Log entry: 120°
